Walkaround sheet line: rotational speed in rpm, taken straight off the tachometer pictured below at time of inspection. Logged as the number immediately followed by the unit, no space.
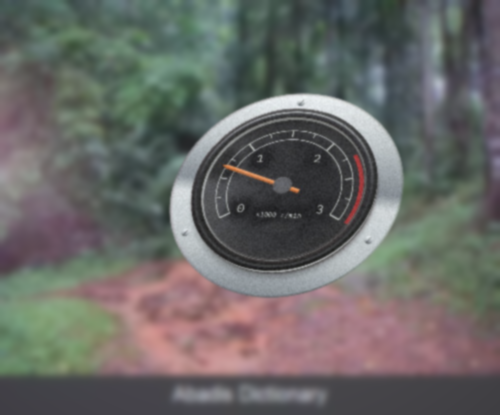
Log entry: 625rpm
